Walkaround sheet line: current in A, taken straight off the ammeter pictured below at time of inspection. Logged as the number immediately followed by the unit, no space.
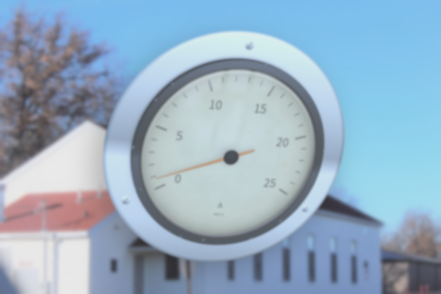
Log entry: 1A
